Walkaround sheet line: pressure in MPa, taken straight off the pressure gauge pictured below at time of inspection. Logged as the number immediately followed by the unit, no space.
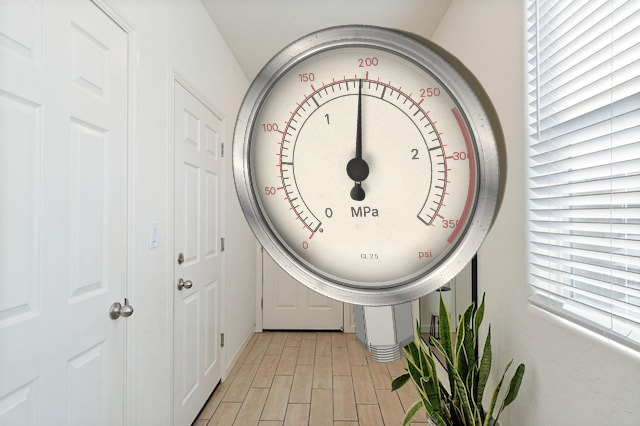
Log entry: 1.35MPa
